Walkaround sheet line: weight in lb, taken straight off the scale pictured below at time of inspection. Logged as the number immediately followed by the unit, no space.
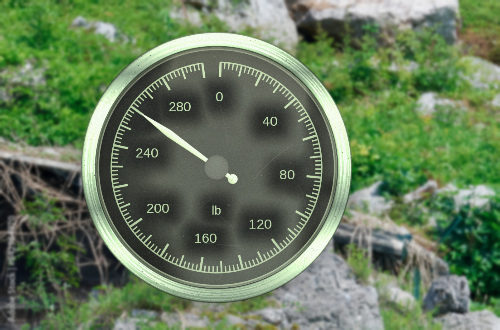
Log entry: 260lb
